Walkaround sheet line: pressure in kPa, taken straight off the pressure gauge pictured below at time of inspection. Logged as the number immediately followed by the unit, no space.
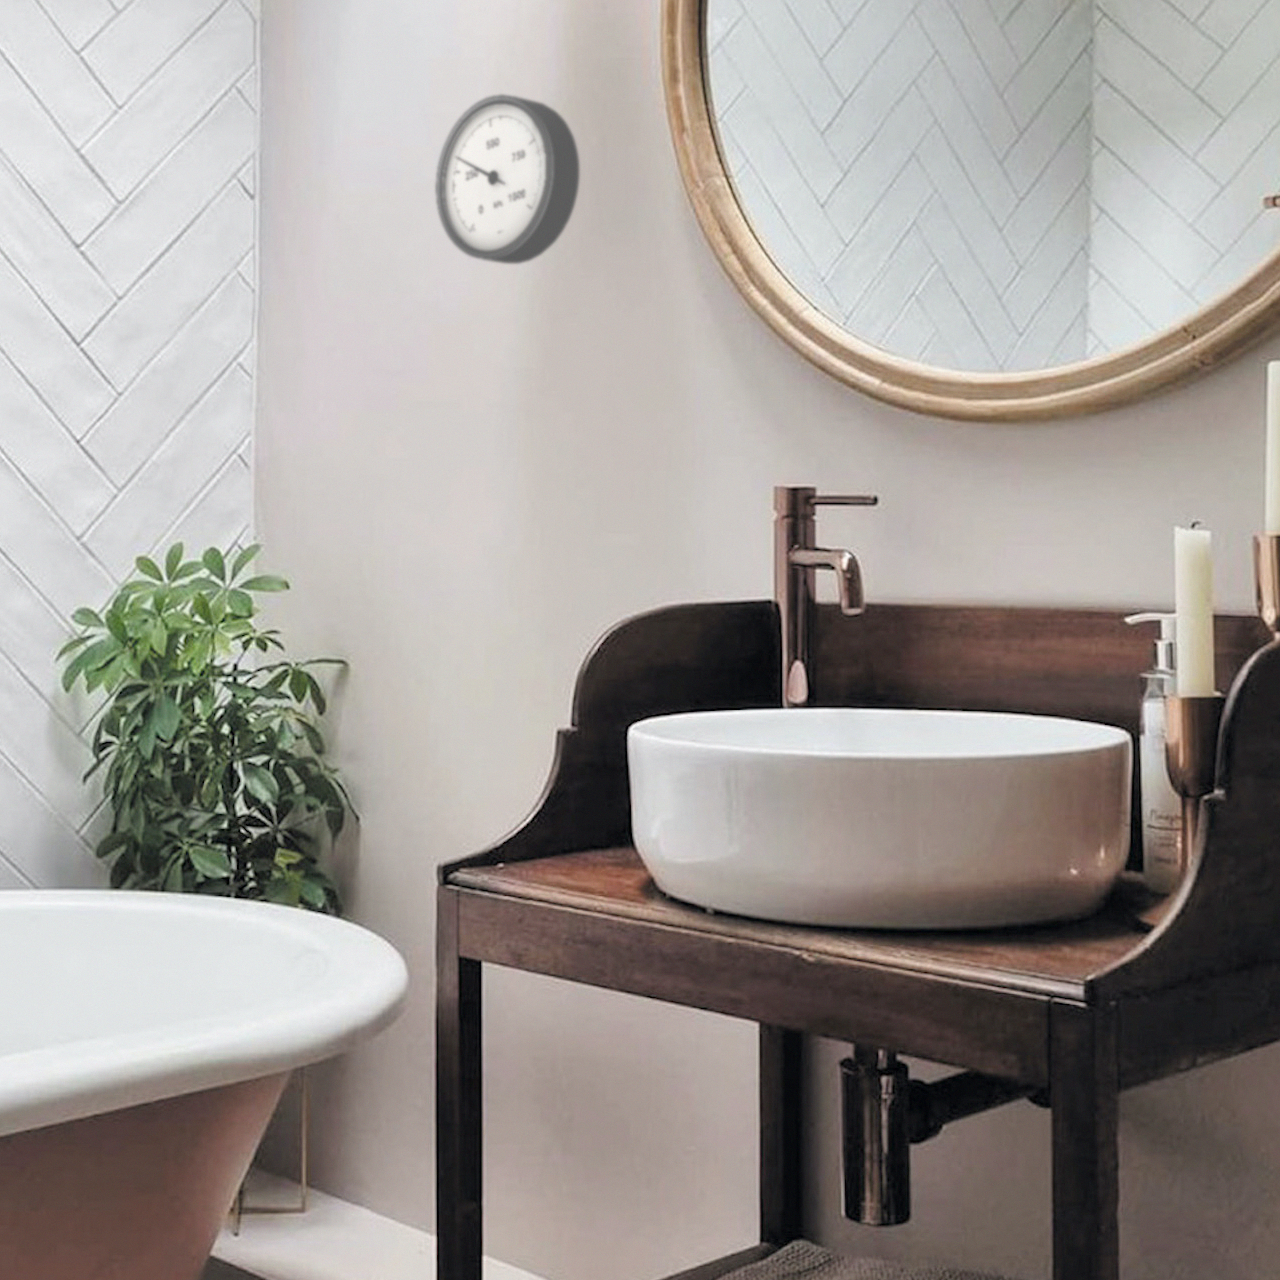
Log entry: 300kPa
